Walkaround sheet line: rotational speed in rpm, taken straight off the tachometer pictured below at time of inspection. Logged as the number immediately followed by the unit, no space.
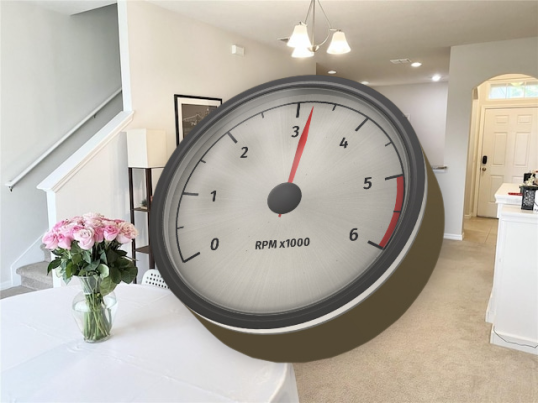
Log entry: 3250rpm
